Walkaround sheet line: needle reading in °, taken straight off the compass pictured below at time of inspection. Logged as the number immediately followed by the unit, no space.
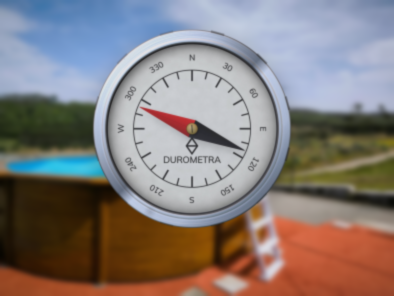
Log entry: 292.5°
